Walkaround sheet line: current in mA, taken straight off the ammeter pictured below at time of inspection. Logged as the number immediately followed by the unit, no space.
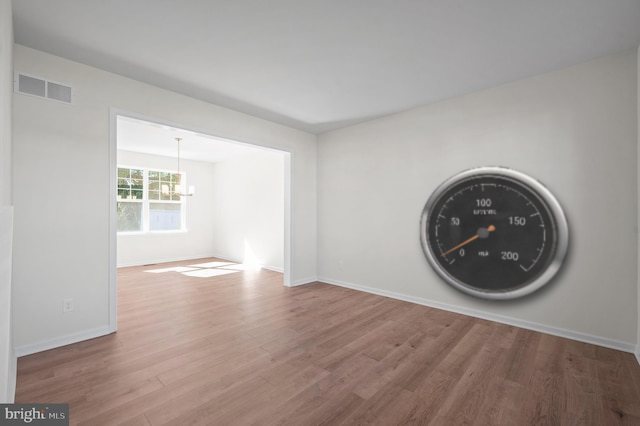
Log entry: 10mA
